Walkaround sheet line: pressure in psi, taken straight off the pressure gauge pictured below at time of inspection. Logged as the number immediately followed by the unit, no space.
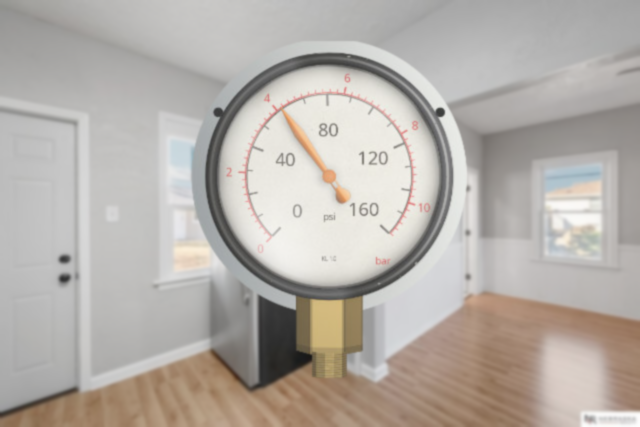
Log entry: 60psi
